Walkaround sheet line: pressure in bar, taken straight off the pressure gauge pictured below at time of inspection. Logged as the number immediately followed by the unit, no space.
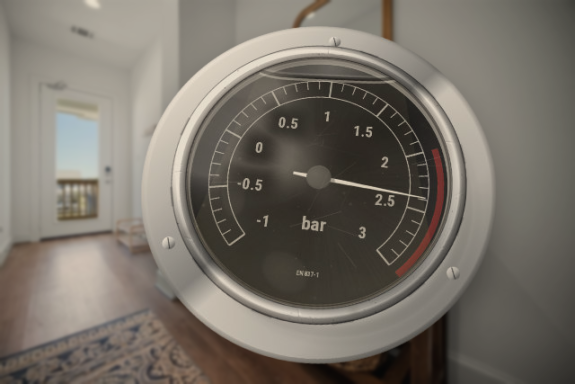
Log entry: 2.4bar
